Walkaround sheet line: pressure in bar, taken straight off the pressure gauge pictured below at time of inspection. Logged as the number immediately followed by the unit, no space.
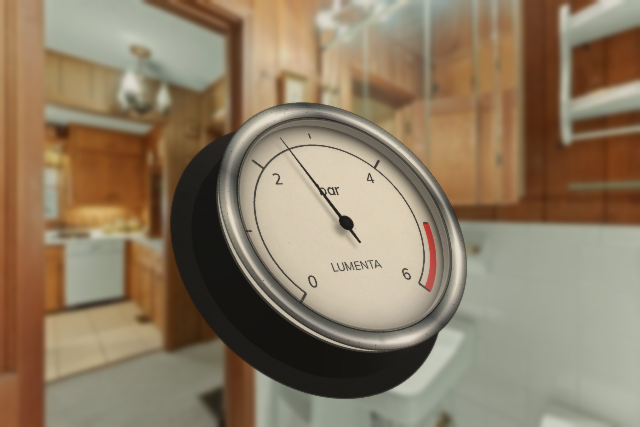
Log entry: 2.5bar
